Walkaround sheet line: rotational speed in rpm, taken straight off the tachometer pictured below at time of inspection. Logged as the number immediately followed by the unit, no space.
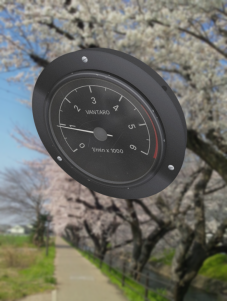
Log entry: 1000rpm
